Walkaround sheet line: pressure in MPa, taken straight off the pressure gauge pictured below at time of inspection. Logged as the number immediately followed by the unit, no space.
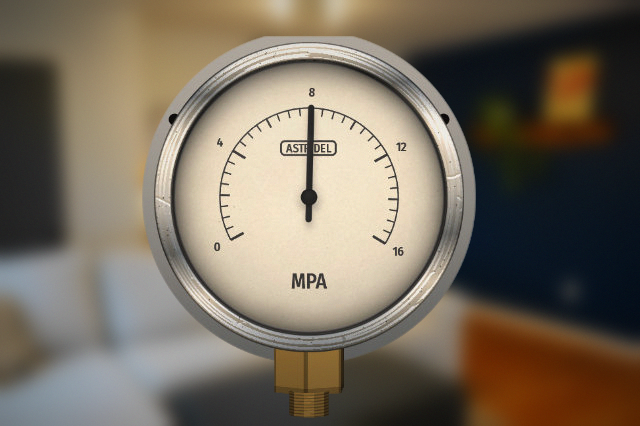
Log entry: 8MPa
